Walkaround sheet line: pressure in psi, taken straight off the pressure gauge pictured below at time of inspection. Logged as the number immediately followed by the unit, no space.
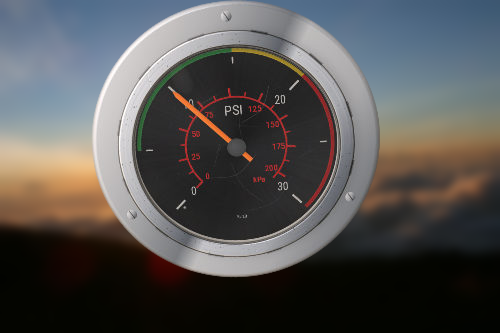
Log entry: 10psi
